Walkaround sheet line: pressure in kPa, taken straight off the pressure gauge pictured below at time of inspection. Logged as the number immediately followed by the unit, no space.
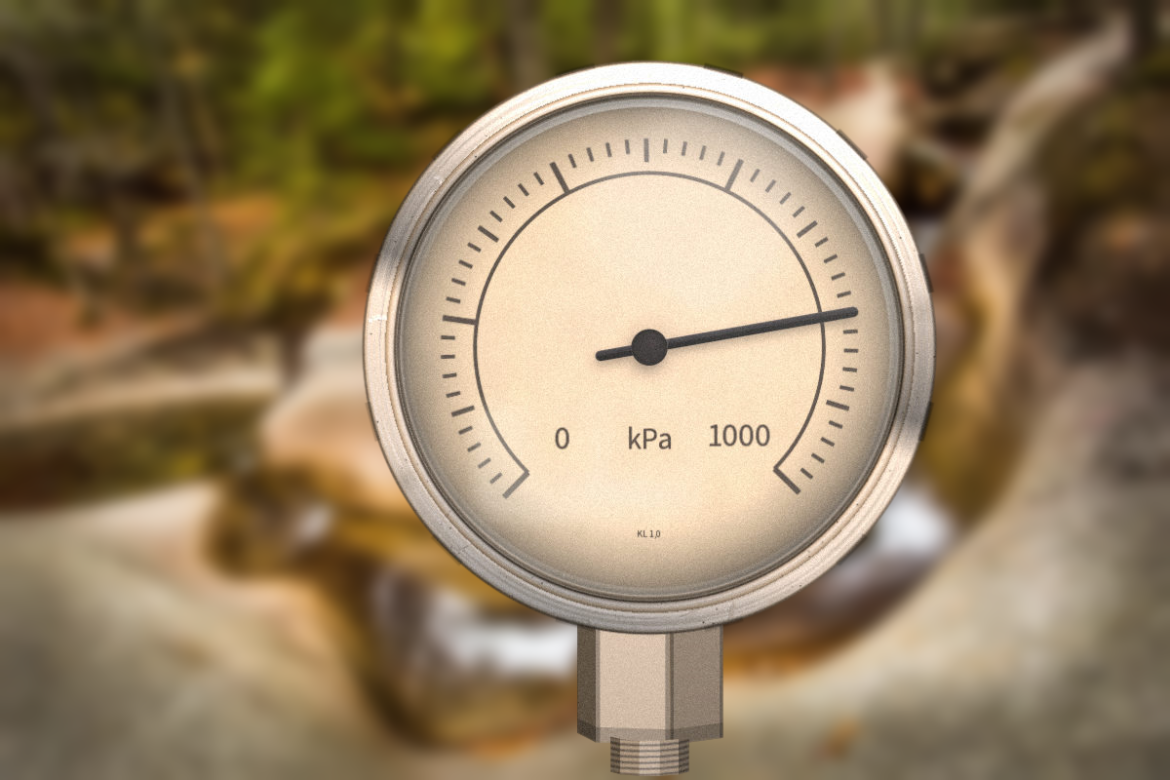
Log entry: 800kPa
